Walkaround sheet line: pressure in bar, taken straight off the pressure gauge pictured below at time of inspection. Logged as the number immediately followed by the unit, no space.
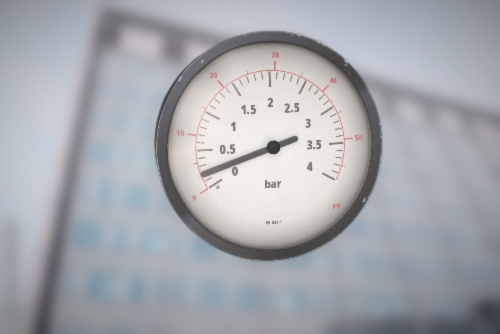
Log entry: 0.2bar
